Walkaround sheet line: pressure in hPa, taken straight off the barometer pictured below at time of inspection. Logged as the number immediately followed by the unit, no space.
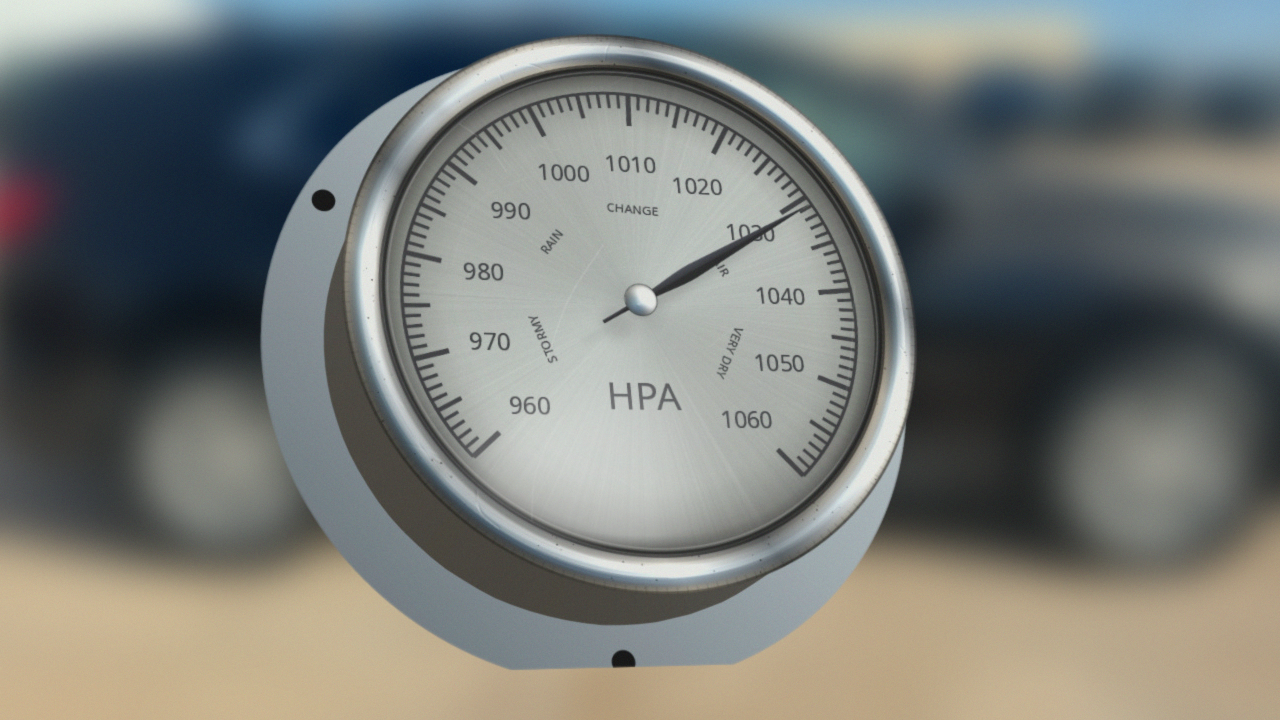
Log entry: 1031hPa
